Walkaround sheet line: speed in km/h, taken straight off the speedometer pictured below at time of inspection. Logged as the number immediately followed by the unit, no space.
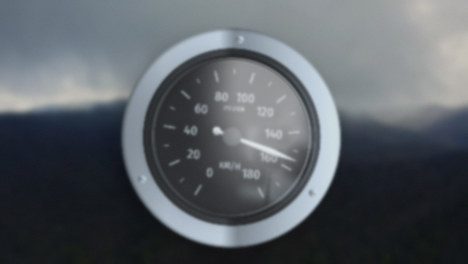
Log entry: 155km/h
